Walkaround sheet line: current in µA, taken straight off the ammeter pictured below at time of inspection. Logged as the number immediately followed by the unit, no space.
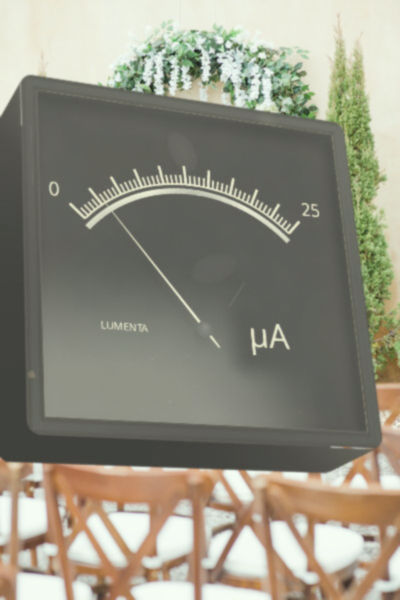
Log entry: 2.5µA
